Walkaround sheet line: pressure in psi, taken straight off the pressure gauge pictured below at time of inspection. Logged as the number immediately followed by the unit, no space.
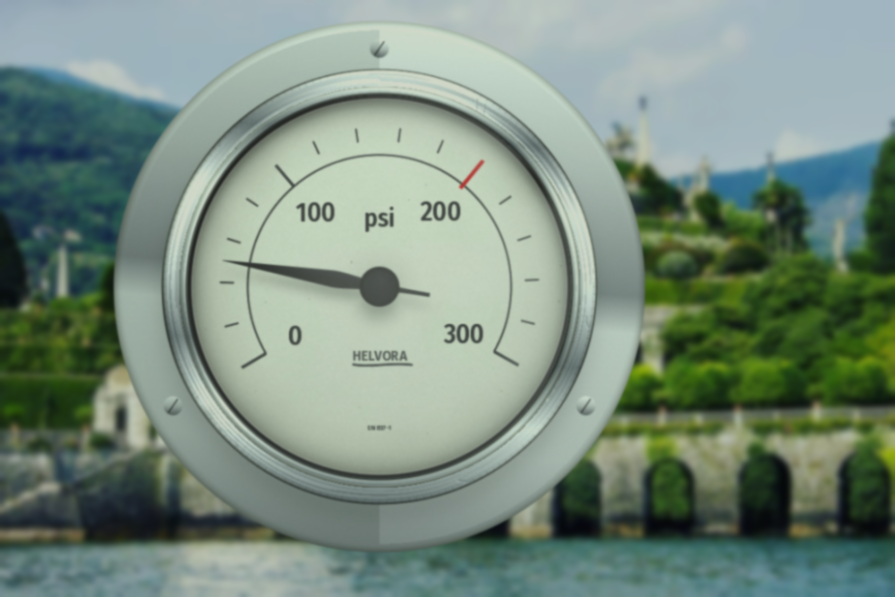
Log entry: 50psi
